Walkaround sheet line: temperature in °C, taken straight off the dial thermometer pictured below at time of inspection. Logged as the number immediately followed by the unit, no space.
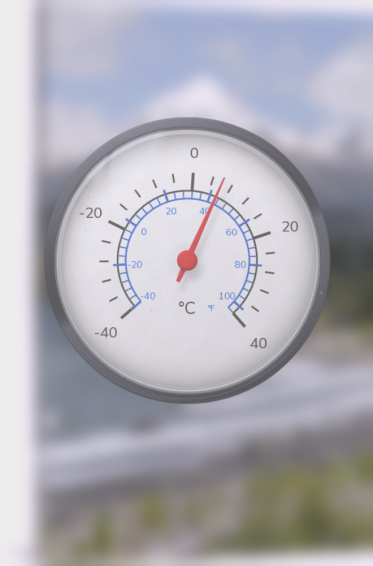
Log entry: 6°C
